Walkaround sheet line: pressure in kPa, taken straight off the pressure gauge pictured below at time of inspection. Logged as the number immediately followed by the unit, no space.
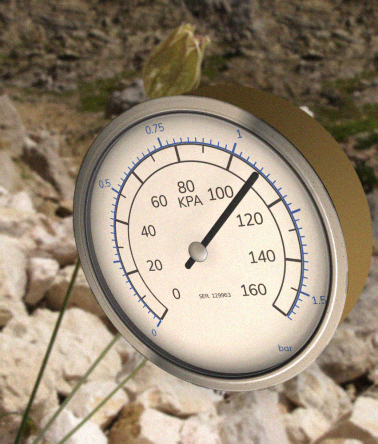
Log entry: 110kPa
